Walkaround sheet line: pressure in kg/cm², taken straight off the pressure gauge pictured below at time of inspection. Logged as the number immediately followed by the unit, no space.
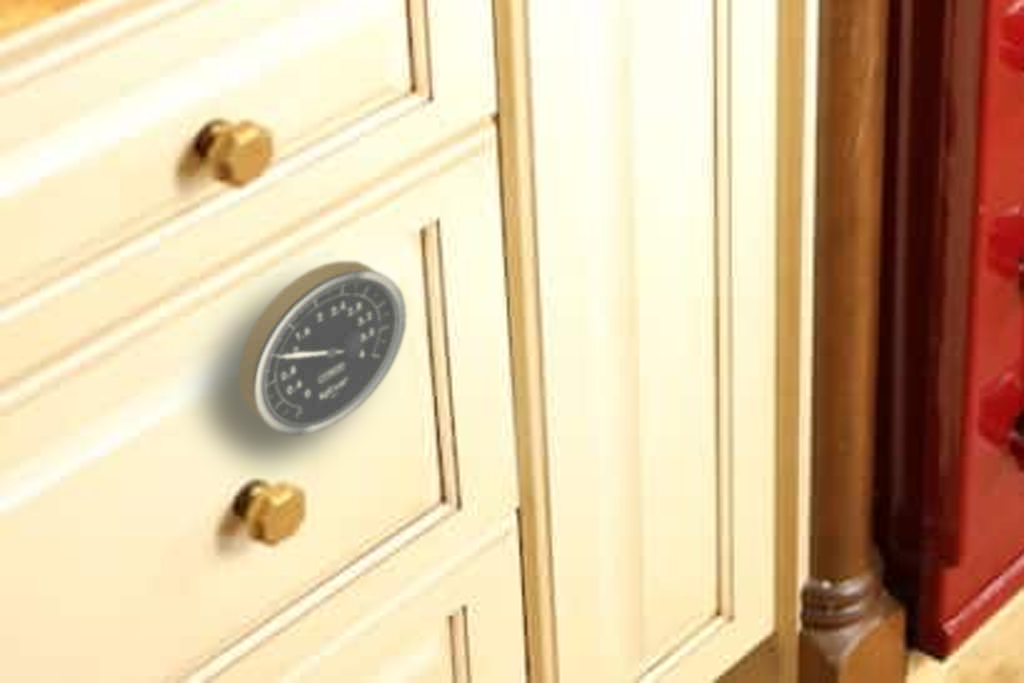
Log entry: 1.2kg/cm²
